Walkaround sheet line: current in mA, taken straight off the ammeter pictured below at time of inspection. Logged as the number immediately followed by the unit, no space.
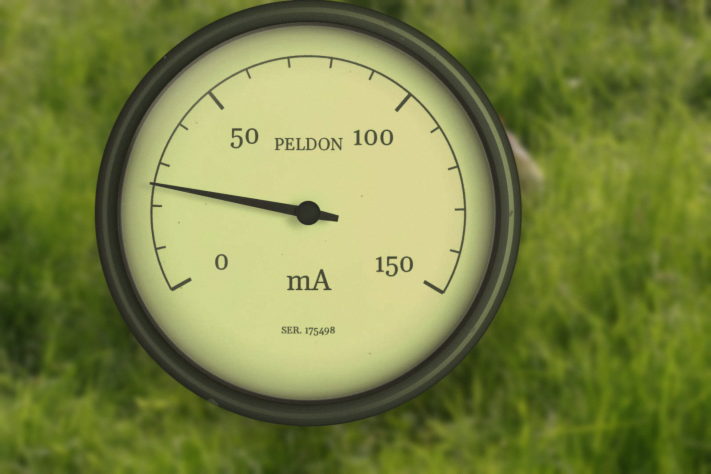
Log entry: 25mA
